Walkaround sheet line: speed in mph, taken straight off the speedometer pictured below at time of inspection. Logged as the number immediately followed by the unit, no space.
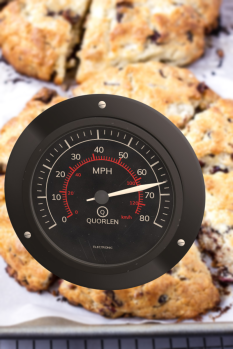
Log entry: 66mph
